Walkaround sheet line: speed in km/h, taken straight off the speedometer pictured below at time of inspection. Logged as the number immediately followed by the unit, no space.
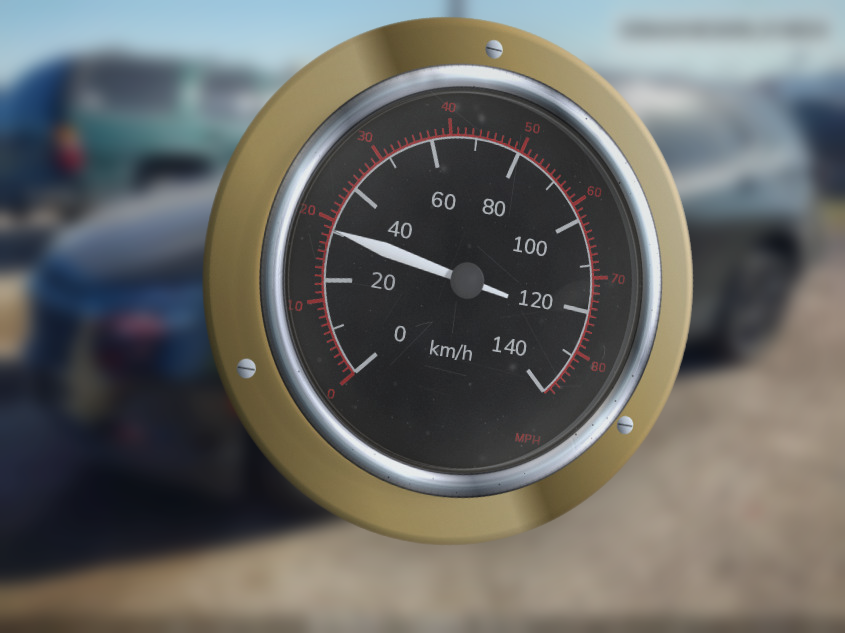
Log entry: 30km/h
